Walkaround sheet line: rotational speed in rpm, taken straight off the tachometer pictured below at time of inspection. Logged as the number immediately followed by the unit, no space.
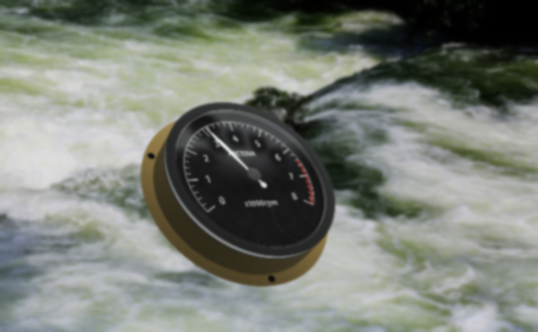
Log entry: 3000rpm
